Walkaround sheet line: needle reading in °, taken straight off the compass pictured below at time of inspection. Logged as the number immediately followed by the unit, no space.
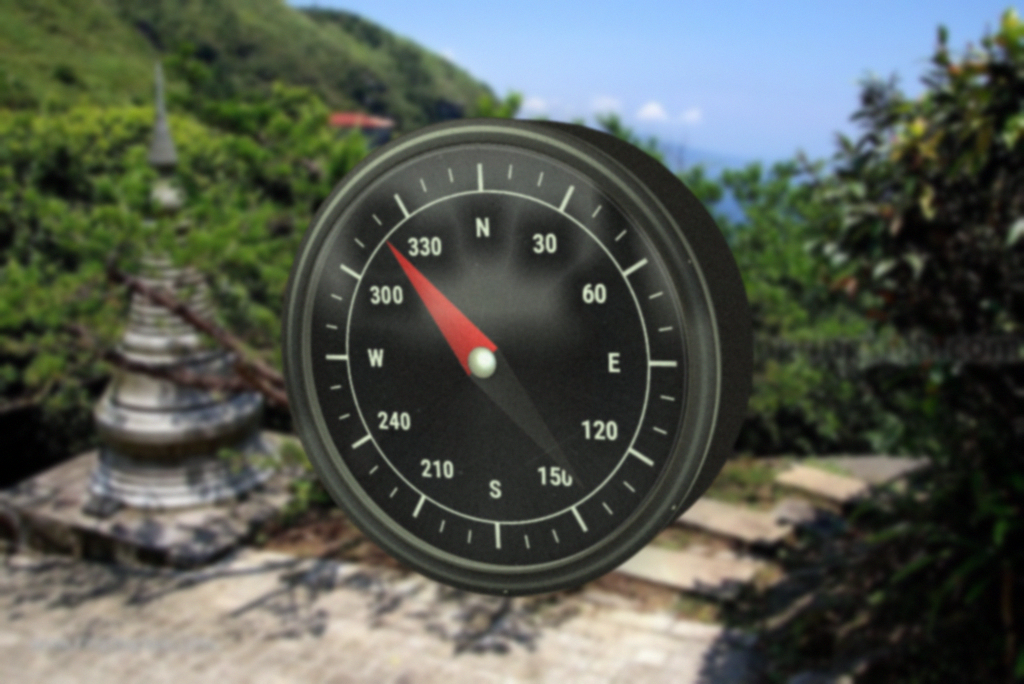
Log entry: 320°
